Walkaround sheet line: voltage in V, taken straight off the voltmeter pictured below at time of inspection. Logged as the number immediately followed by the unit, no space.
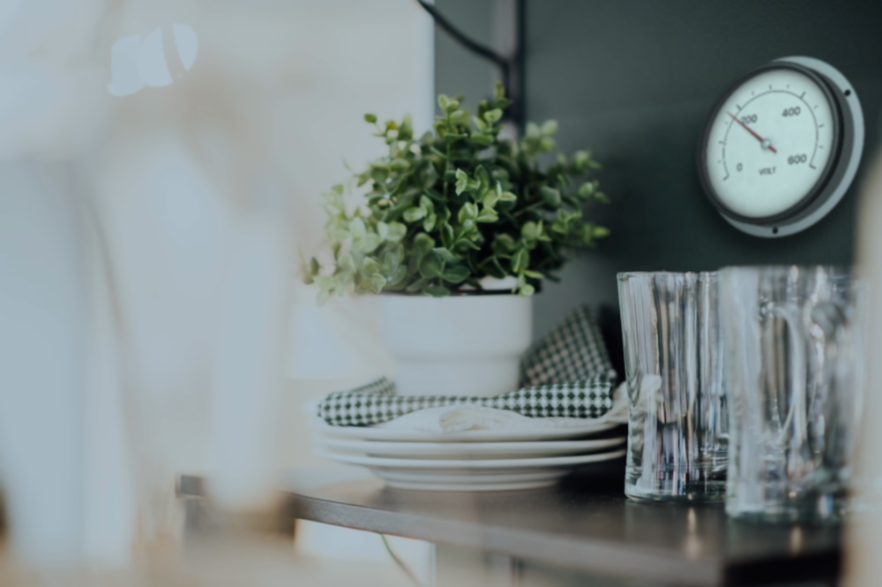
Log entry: 175V
